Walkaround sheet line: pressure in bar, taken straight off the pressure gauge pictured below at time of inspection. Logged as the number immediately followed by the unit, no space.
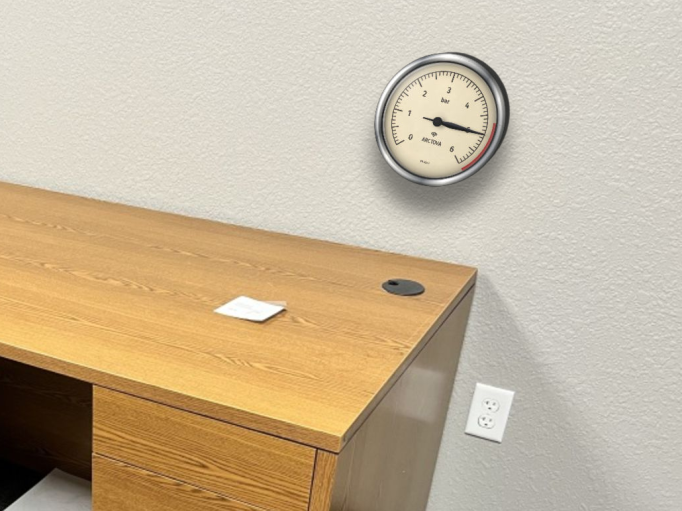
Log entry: 5bar
